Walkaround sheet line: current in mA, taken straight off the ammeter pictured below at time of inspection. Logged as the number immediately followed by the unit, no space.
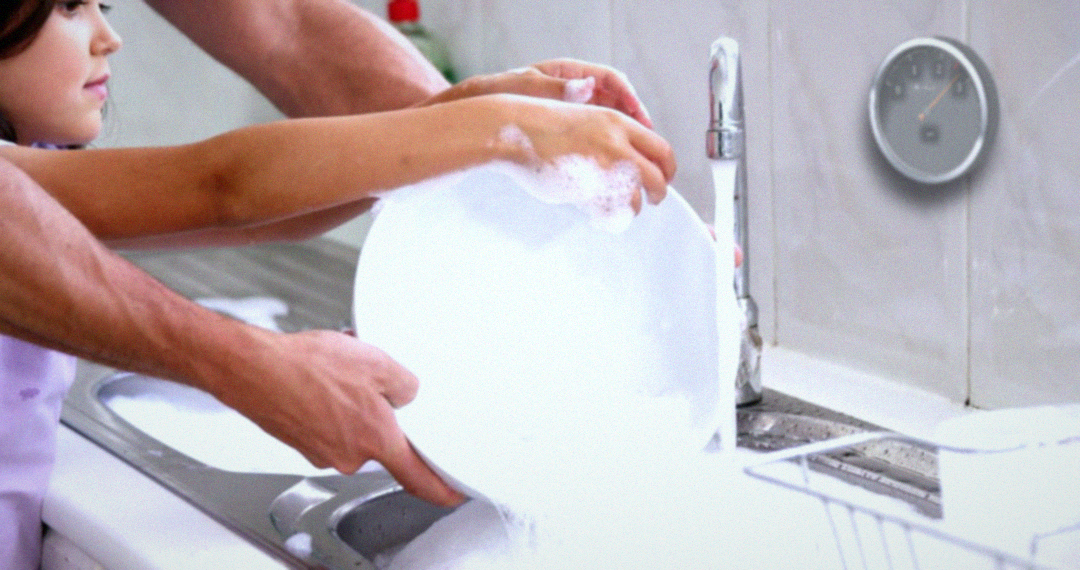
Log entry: 2.75mA
